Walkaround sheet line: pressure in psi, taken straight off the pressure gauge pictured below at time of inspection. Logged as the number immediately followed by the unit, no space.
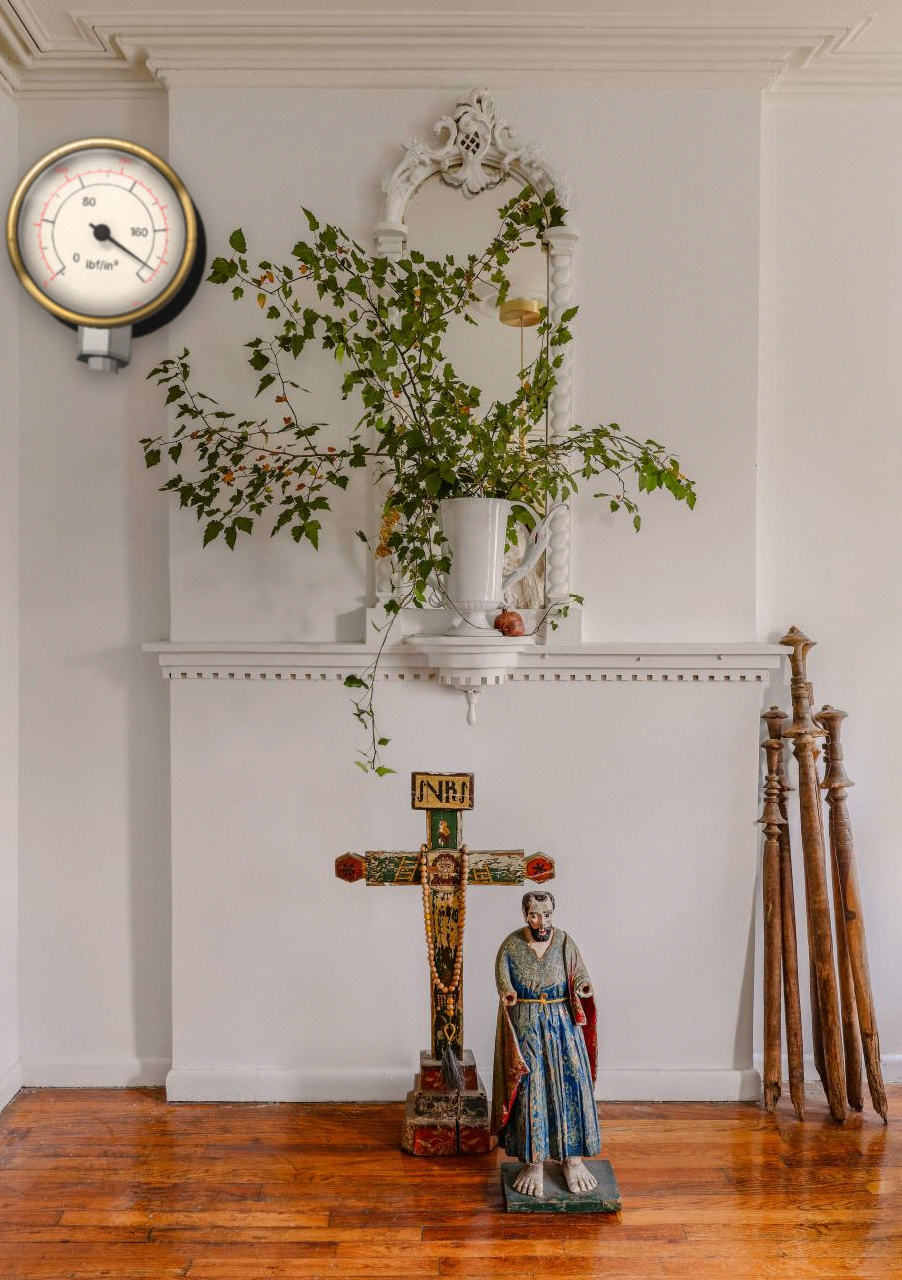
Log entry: 190psi
